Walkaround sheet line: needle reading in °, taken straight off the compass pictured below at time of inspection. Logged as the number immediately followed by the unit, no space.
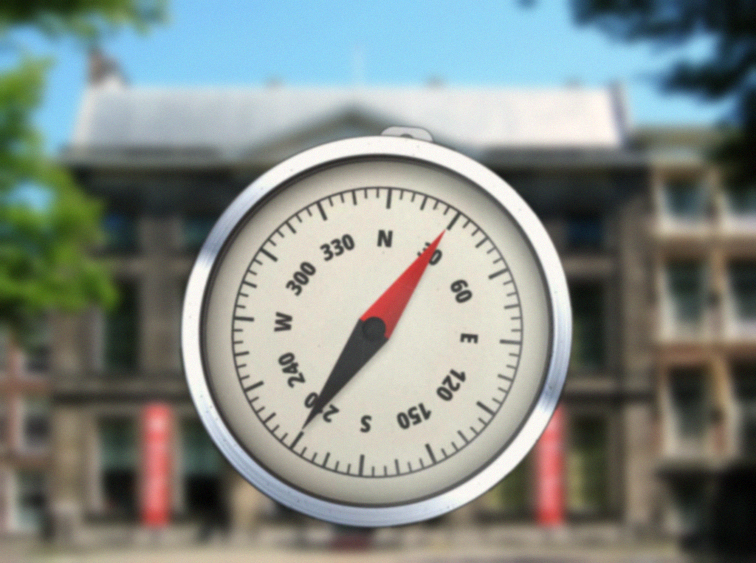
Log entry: 30°
